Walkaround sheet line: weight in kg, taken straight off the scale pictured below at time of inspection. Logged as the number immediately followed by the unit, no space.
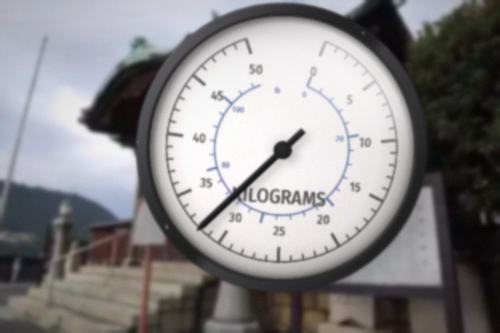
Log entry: 32kg
